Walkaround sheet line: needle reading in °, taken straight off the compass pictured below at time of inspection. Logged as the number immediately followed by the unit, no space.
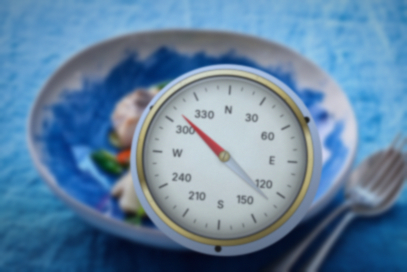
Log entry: 310°
